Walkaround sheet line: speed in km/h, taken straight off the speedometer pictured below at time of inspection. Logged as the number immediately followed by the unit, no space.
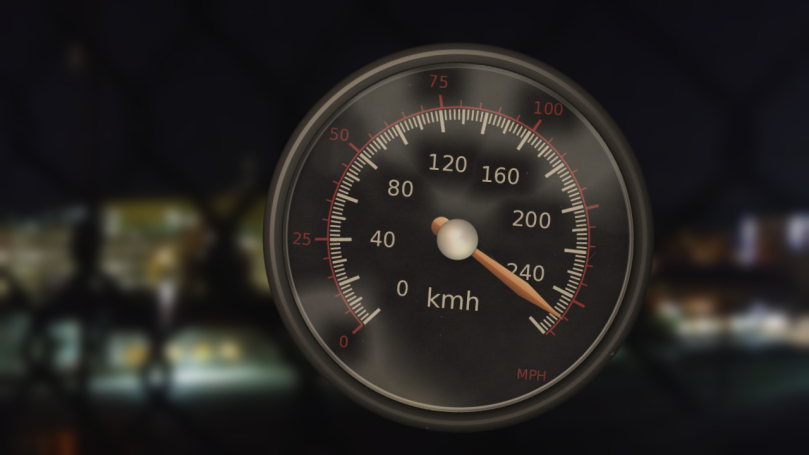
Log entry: 250km/h
